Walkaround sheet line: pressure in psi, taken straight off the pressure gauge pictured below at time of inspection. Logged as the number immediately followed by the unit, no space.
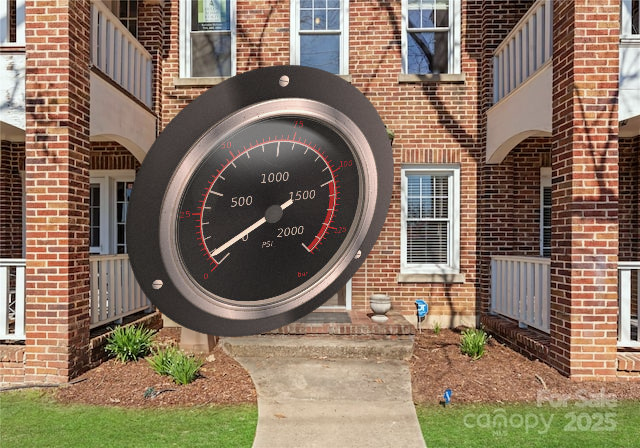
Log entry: 100psi
